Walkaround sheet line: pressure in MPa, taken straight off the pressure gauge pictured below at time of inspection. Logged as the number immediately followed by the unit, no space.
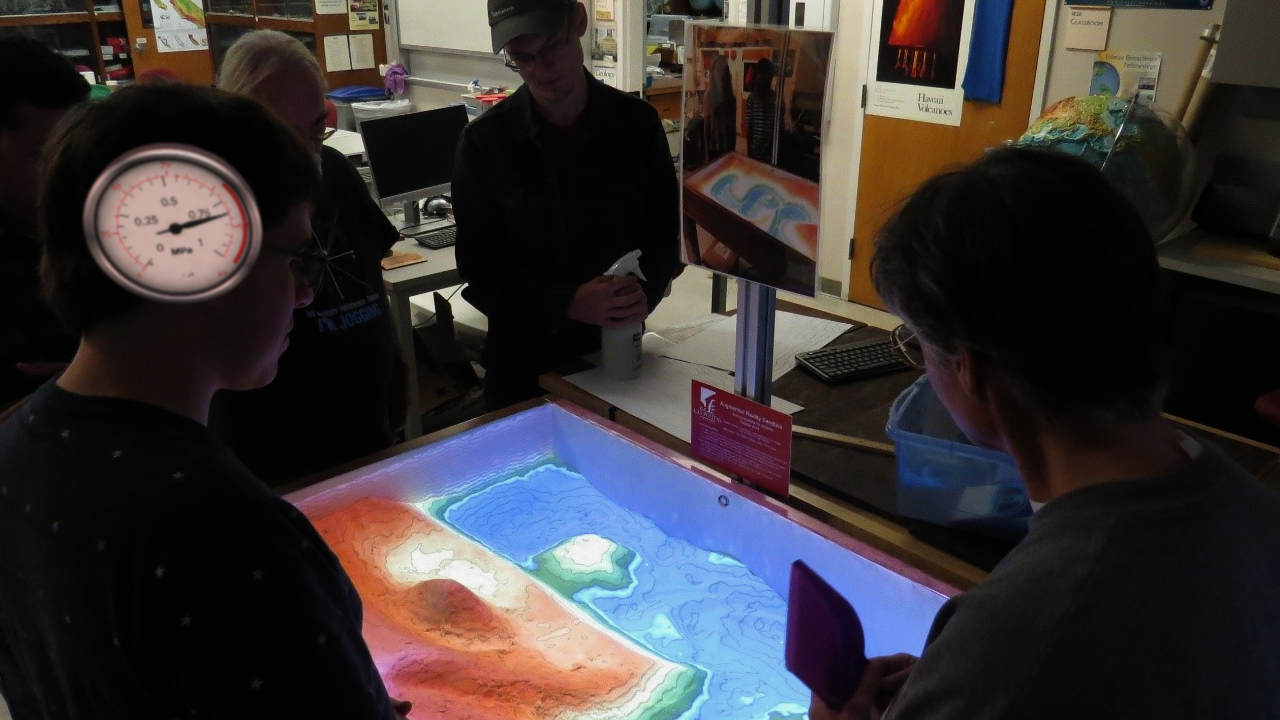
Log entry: 0.8MPa
